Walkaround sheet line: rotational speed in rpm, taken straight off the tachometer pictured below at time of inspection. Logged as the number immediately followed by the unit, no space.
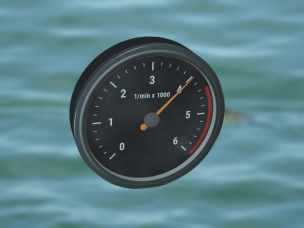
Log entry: 4000rpm
